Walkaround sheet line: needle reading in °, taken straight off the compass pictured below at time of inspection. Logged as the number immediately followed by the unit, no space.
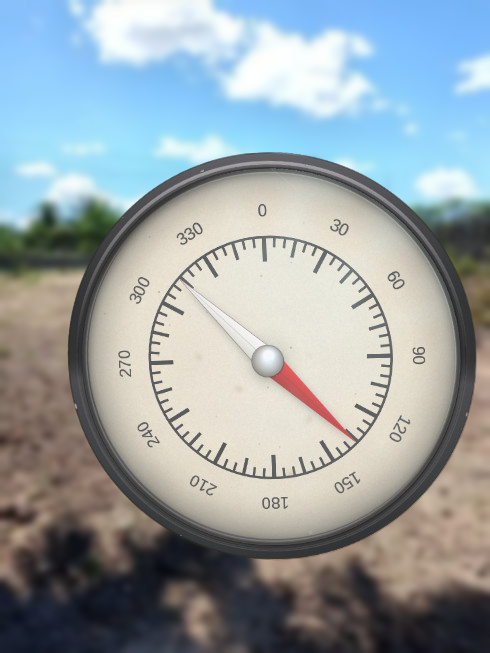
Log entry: 135°
